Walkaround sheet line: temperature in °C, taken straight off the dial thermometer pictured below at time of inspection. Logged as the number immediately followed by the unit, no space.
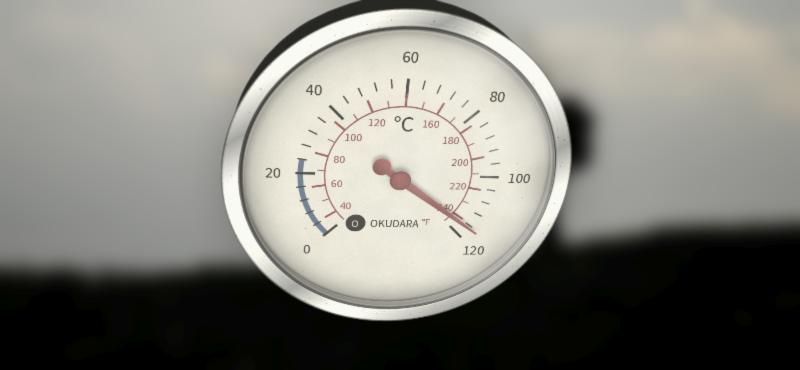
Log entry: 116°C
